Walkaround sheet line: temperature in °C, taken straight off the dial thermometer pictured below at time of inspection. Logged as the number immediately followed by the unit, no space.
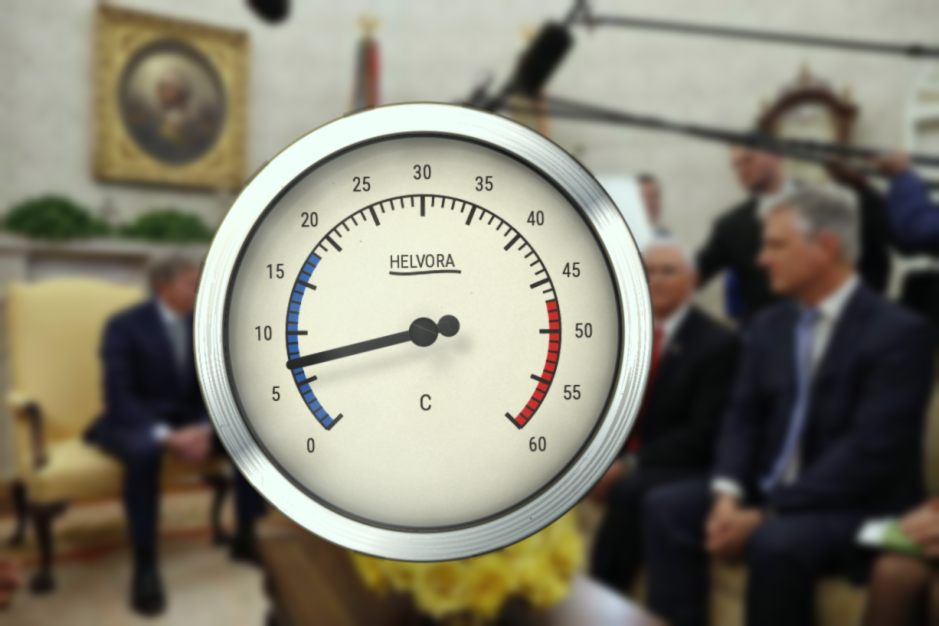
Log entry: 7°C
